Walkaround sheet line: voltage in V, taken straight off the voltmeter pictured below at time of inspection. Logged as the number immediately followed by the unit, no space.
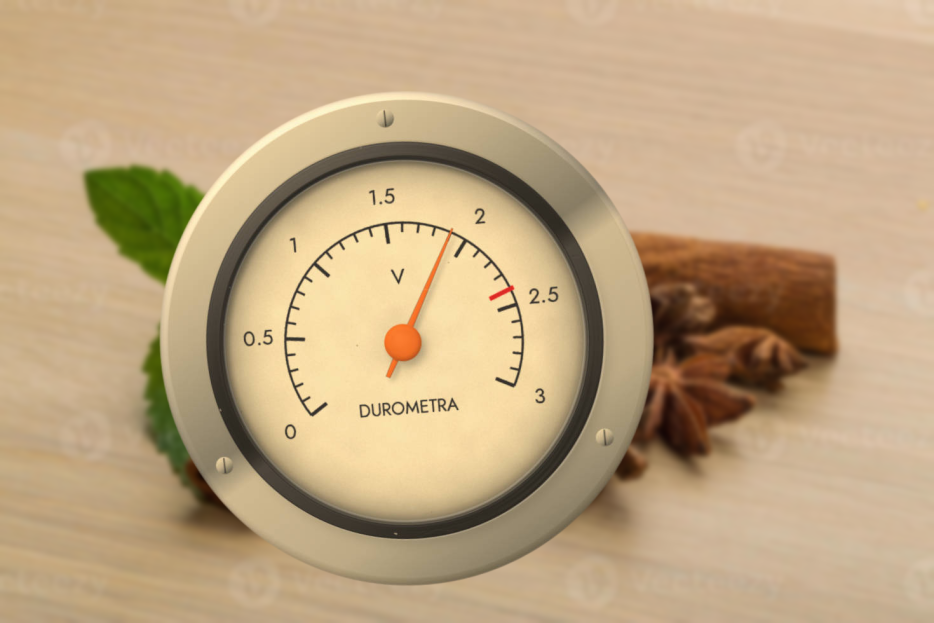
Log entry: 1.9V
